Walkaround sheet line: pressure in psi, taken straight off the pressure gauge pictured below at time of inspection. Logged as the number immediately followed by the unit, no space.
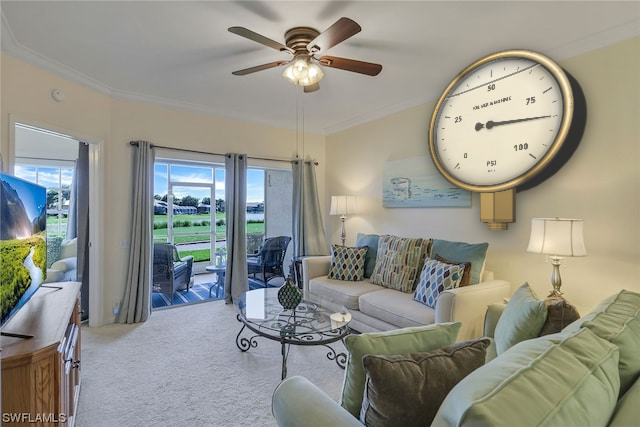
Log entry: 85psi
